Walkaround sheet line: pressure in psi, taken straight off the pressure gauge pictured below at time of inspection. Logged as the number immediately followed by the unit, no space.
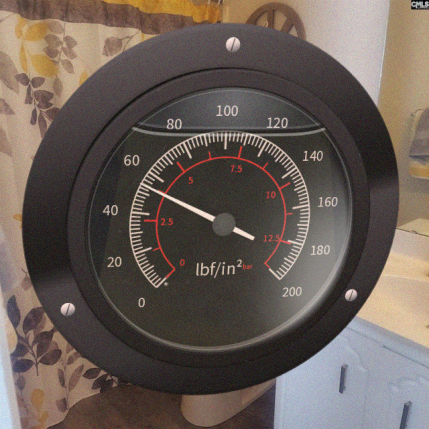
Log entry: 54psi
